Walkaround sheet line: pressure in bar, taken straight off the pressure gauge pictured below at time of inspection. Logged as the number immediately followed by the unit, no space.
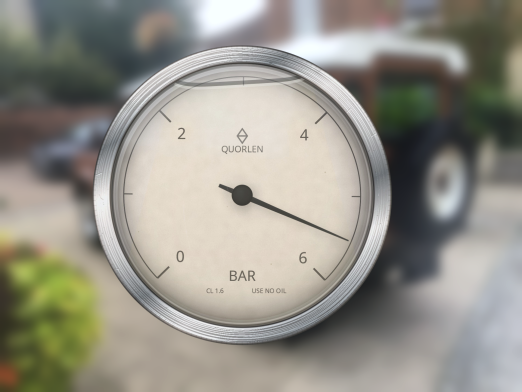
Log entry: 5.5bar
